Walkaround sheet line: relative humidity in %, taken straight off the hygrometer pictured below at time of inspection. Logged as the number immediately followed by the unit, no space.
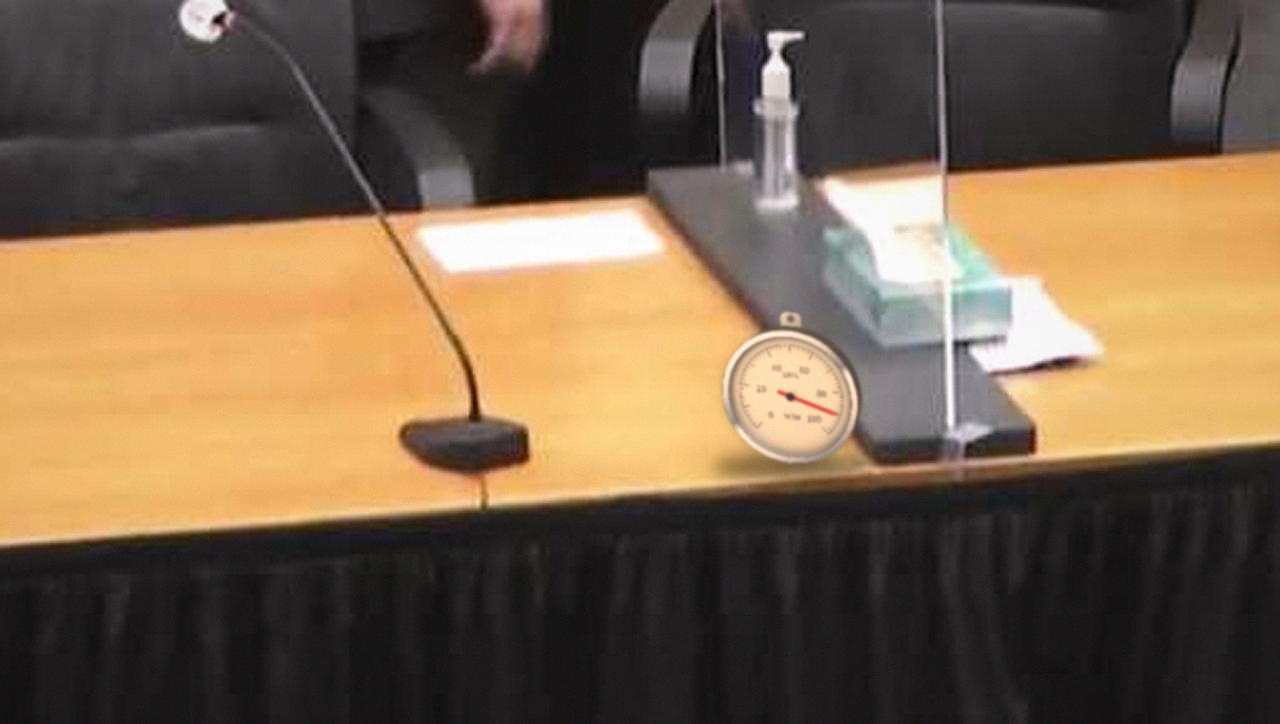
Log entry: 90%
